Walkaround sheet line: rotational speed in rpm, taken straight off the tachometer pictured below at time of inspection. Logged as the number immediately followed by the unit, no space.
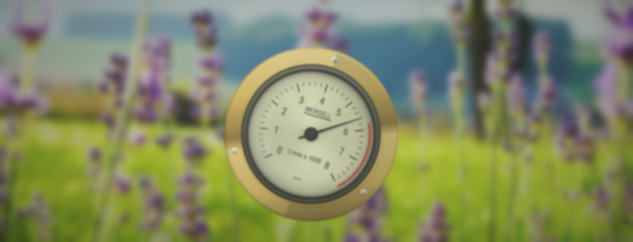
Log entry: 5600rpm
